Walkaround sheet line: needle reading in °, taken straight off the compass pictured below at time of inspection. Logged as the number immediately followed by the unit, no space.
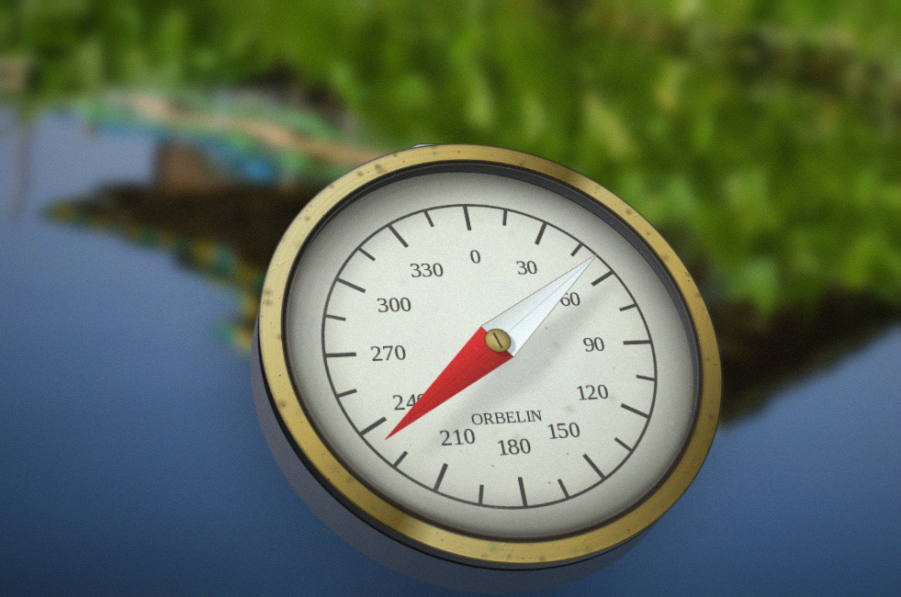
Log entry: 232.5°
